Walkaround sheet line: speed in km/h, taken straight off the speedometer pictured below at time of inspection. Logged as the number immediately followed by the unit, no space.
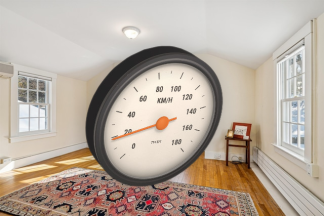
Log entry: 20km/h
